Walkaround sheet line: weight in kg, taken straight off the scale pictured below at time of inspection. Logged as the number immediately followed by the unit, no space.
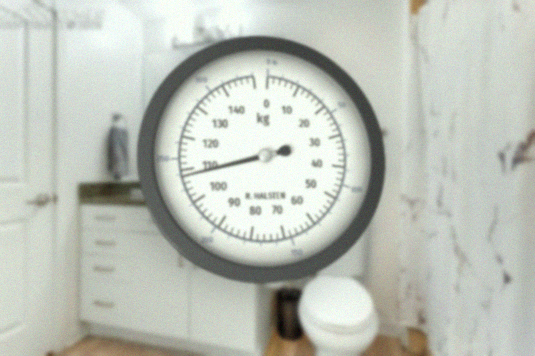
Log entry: 108kg
